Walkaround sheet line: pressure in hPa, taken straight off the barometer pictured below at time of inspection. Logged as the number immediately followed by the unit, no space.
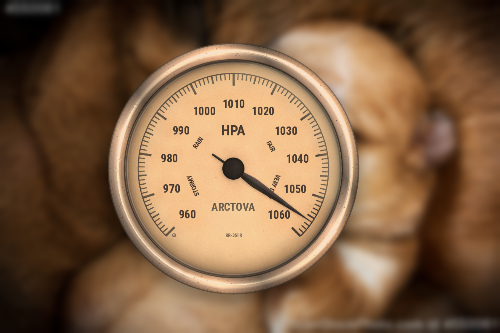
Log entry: 1056hPa
